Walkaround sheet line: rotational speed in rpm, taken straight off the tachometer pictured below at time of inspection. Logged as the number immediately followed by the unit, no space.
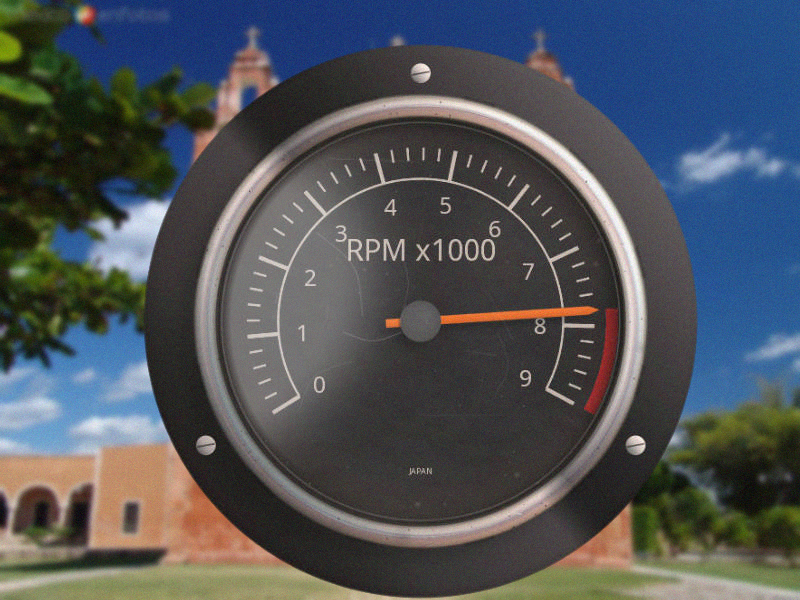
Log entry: 7800rpm
